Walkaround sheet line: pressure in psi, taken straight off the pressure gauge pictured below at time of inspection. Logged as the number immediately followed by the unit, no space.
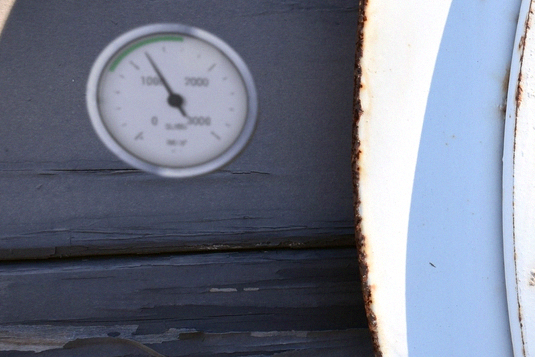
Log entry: 1200psi
